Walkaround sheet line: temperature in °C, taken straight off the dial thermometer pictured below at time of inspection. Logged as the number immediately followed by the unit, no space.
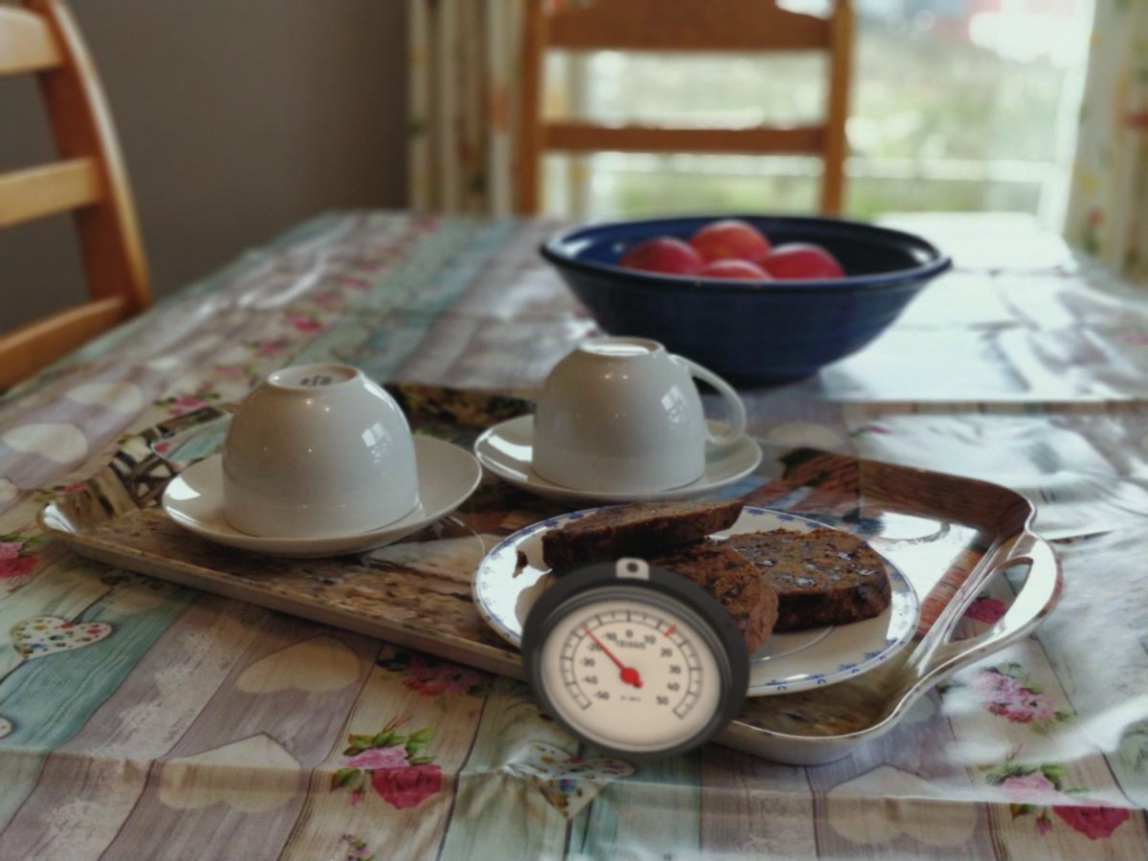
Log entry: -15°C
